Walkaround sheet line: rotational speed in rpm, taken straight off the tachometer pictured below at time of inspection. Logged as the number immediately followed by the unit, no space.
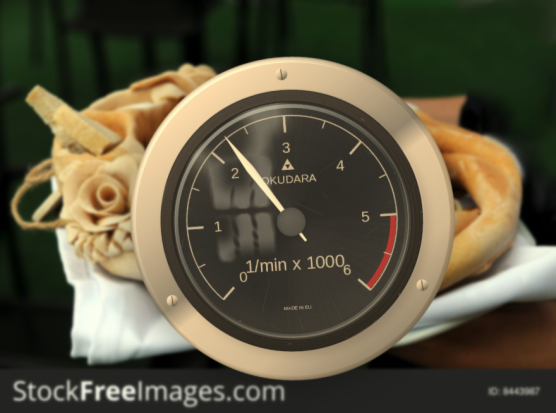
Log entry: 2250rpm
